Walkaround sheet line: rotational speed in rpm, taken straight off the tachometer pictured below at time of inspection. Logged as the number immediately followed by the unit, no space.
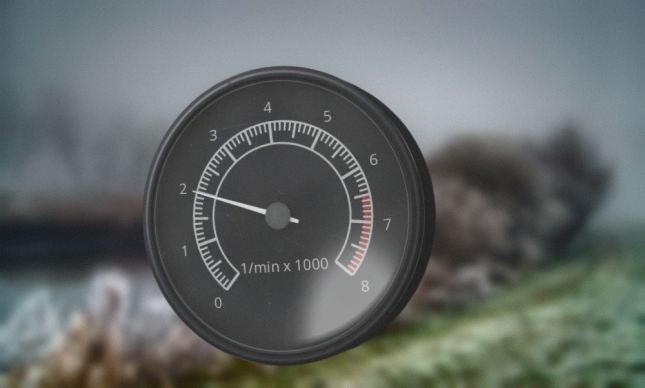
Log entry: 2000rpm
